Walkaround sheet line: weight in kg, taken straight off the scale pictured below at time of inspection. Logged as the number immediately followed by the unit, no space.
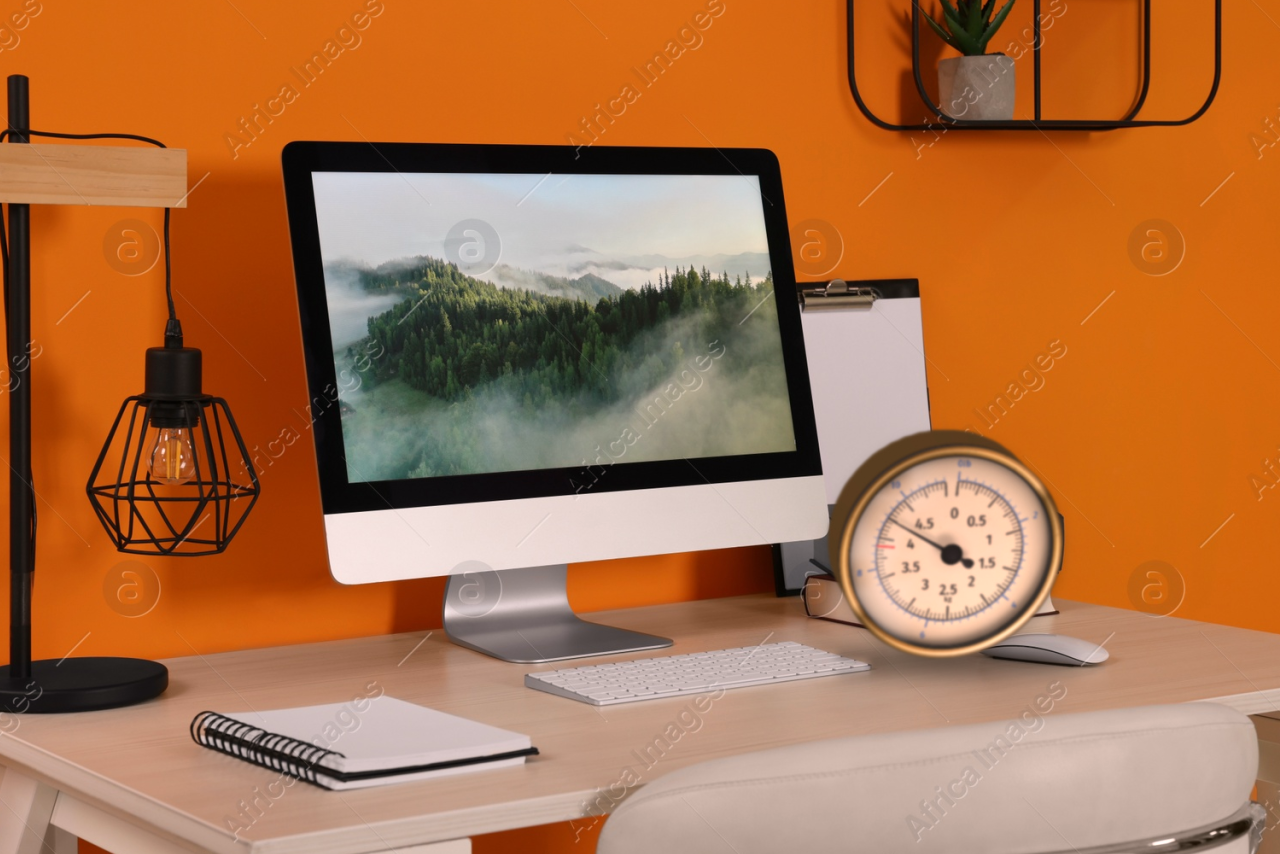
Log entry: 4.25kg
